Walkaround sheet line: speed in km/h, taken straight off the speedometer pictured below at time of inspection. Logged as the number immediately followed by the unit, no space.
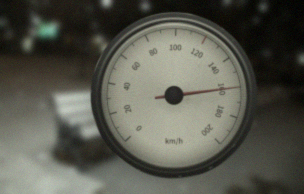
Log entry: 160km/h
